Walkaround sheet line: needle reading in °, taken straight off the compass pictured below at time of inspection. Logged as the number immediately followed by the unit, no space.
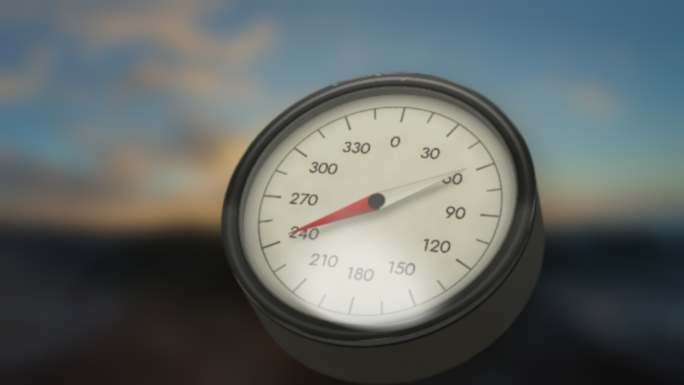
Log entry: 240°
